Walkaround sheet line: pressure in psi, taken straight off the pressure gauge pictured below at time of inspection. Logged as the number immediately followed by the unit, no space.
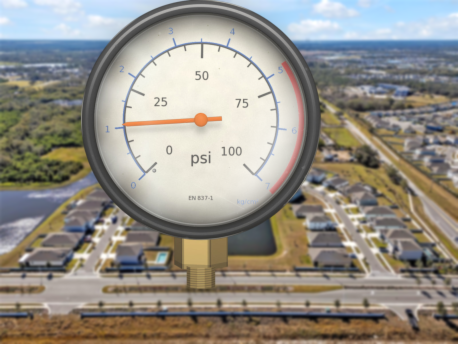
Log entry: 15psi
